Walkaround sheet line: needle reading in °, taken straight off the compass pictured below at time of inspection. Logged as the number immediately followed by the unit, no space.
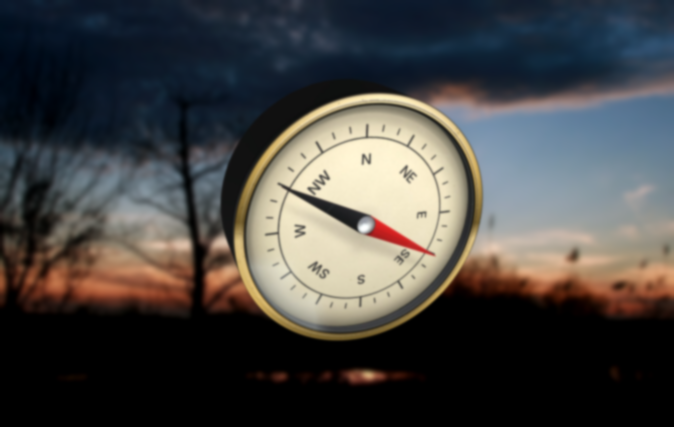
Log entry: 120°
